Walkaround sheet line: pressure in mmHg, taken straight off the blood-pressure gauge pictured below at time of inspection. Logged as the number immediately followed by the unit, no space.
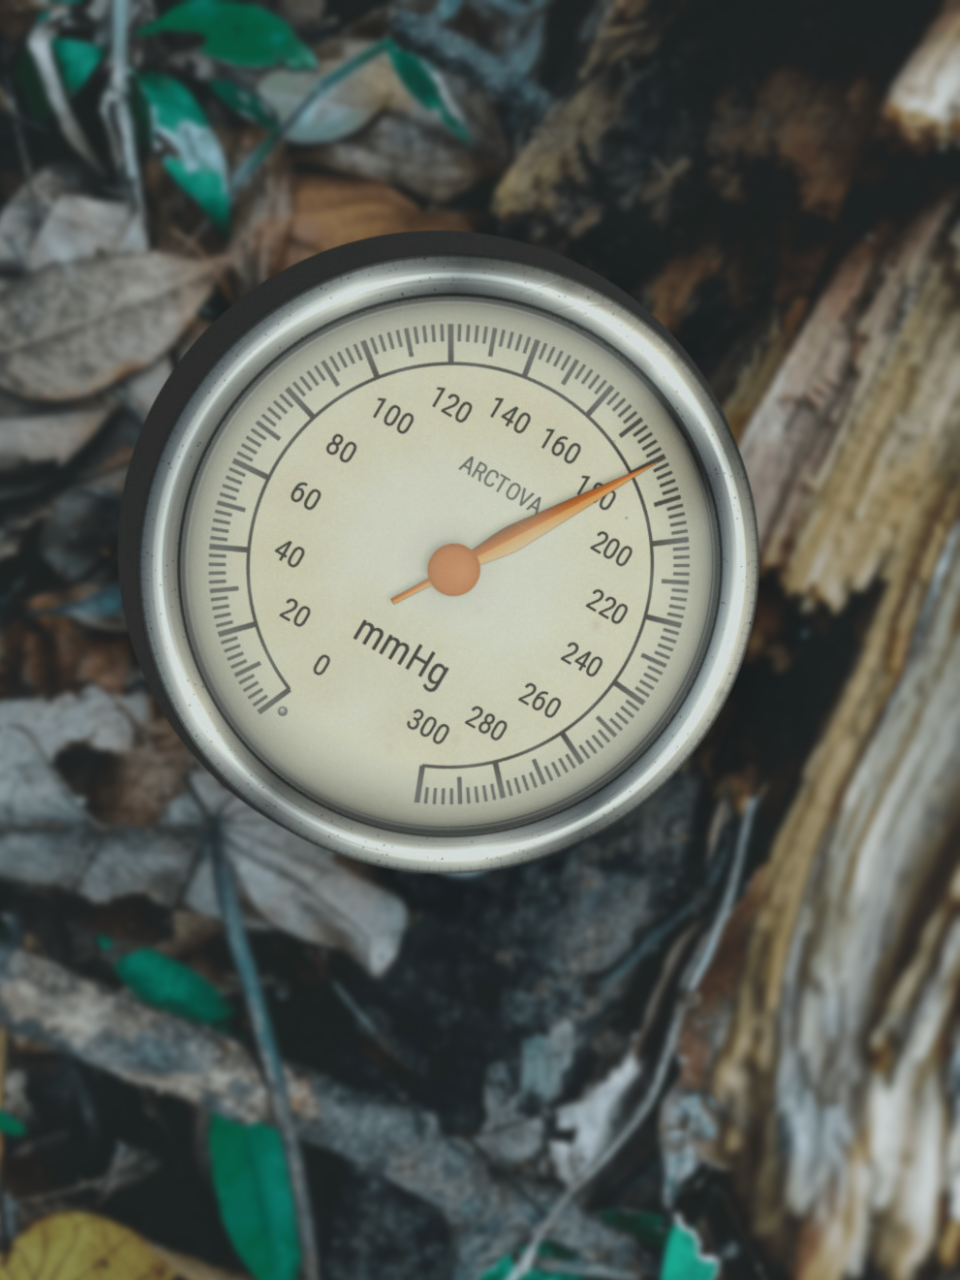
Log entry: 180mmHg
